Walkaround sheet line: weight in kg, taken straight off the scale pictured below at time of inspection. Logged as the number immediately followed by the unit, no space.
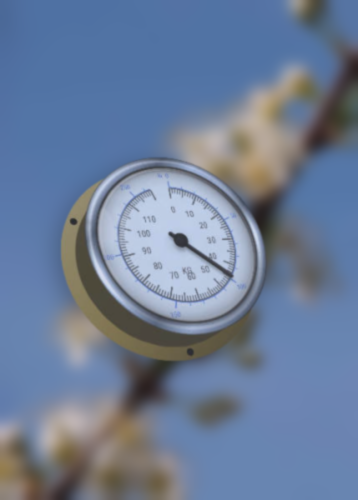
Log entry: 45kg
